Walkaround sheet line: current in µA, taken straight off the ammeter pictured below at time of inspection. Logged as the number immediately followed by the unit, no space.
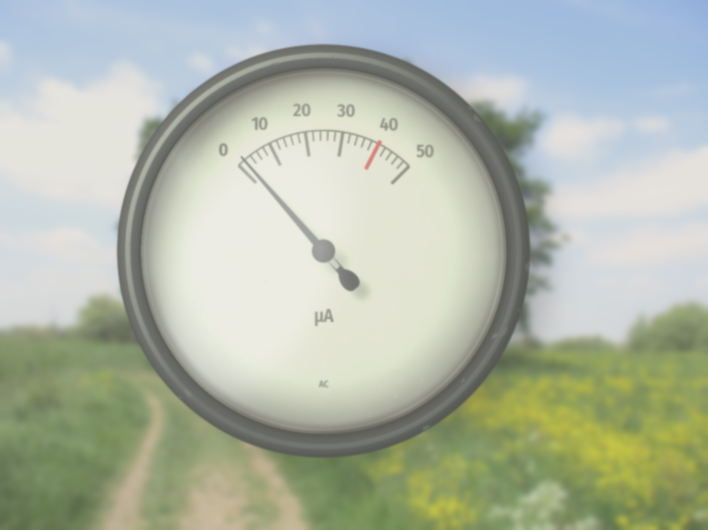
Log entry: 2µA
